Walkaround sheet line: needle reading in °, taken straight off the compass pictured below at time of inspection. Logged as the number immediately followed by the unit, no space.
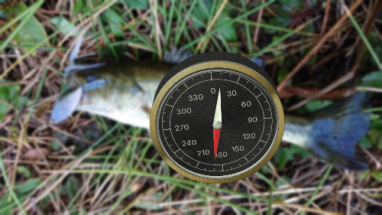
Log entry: 190°
